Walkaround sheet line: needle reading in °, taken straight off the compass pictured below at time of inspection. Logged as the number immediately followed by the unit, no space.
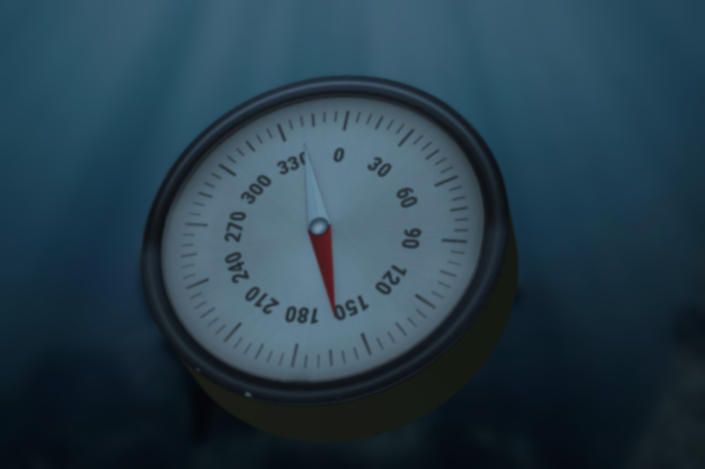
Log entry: 160°
